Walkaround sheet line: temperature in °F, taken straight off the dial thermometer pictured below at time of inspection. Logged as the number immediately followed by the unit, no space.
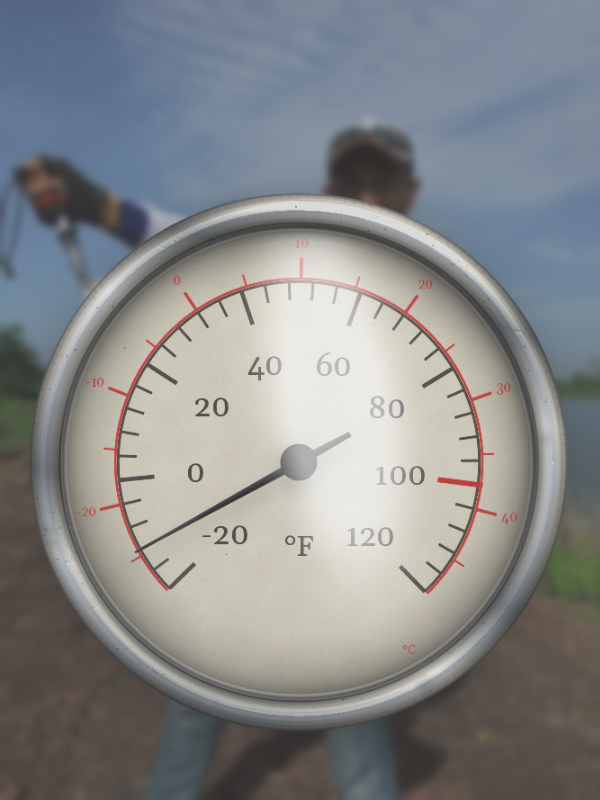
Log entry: -12°F
